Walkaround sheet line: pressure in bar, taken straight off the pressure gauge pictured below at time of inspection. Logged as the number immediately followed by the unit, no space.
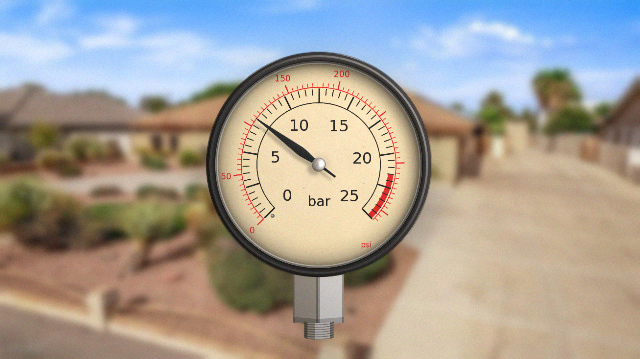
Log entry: 7.5bar
